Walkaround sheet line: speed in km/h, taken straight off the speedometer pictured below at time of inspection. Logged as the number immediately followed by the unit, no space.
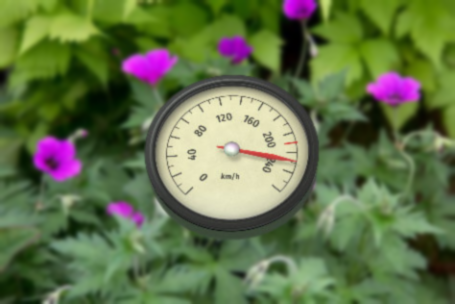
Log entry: 230km/h
